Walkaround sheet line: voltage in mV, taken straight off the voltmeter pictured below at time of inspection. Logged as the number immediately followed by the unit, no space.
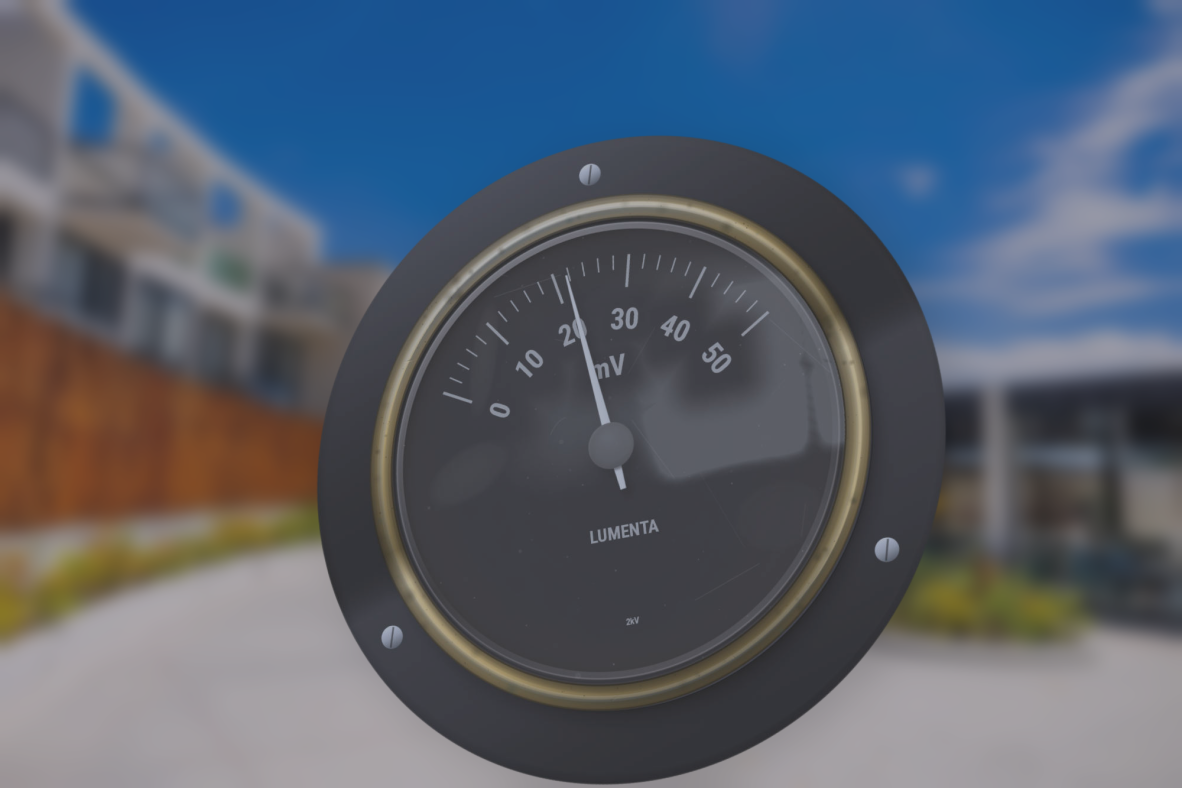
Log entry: 22mV
